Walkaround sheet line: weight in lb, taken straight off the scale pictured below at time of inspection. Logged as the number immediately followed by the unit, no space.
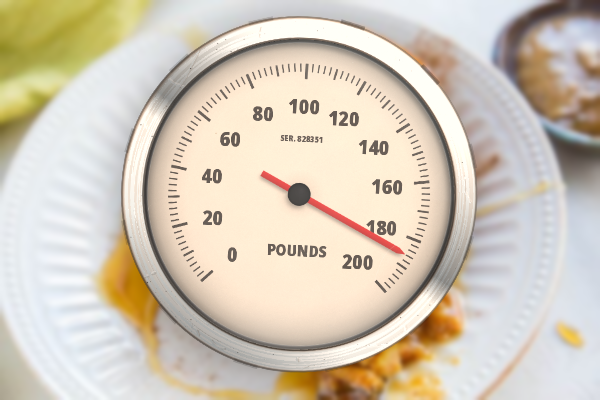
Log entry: 186lb
